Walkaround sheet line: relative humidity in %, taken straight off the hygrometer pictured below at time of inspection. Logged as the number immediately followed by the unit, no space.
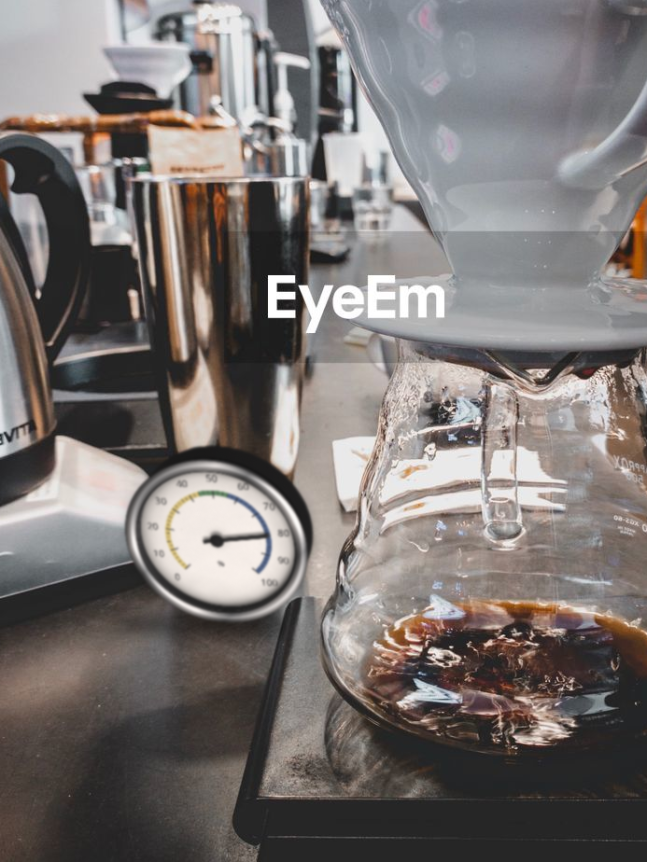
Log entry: 80%
